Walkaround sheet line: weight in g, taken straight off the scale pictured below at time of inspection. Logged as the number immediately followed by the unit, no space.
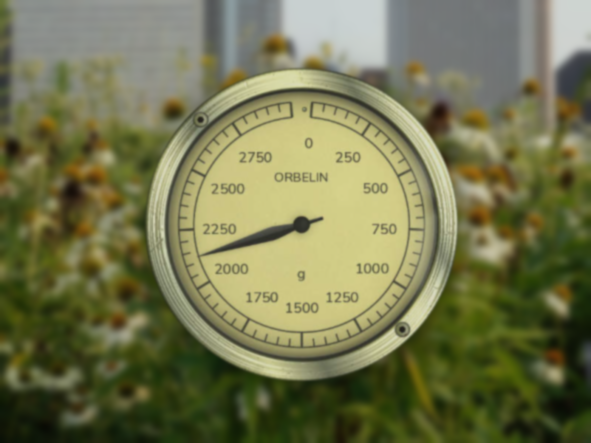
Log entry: 2125g
